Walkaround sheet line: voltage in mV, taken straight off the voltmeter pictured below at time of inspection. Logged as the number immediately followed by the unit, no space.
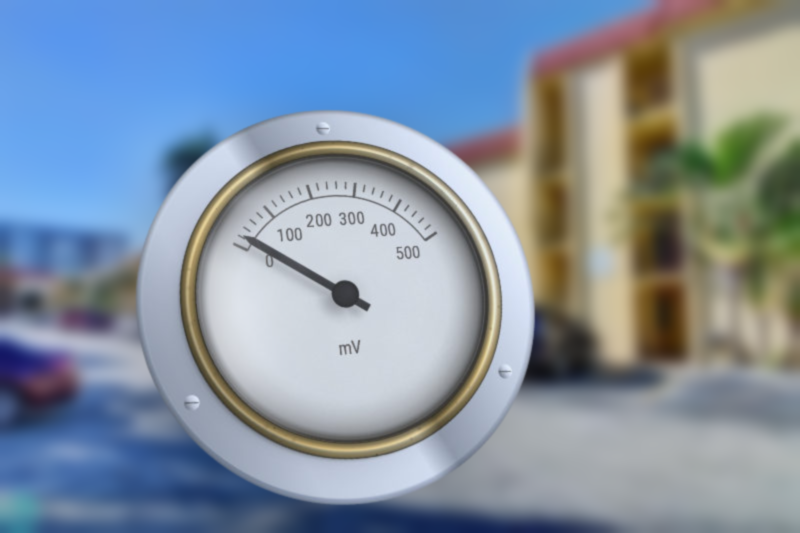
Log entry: 20mV
